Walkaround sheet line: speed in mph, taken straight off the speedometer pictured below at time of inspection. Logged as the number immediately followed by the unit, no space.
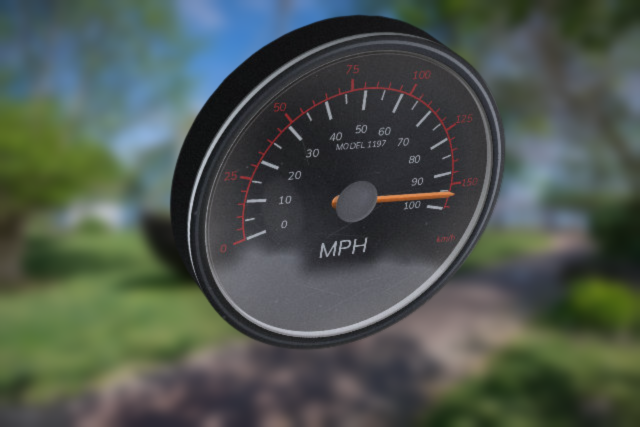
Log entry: 95mph
